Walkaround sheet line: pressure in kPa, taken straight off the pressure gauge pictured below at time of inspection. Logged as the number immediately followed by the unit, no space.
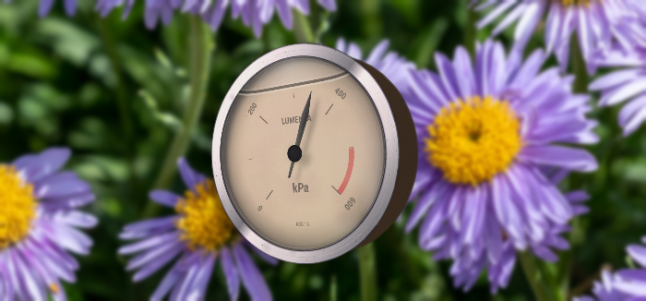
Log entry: 350kPa
